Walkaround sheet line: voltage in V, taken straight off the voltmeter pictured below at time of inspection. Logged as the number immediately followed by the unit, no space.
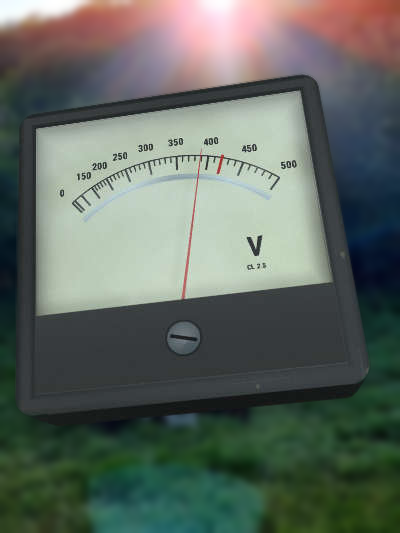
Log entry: 390V
